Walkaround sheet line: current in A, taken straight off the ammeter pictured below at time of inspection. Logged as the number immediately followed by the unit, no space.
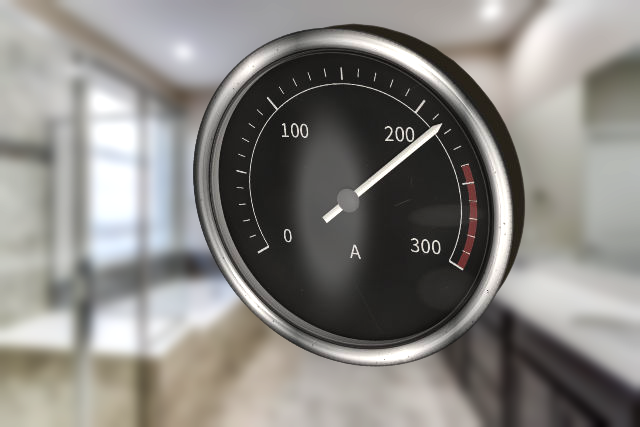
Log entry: 215A
